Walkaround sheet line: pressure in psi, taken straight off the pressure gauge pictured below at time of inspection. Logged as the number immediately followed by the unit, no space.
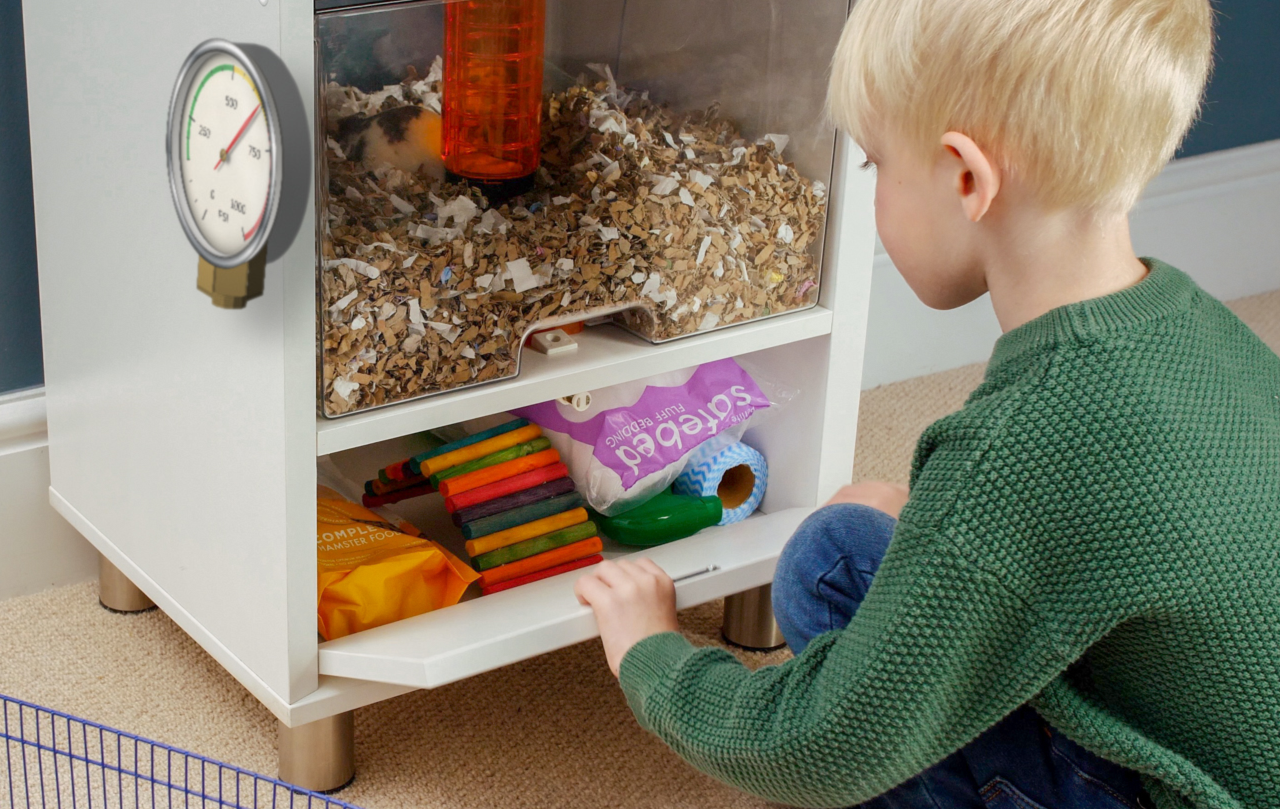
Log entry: 650psi
